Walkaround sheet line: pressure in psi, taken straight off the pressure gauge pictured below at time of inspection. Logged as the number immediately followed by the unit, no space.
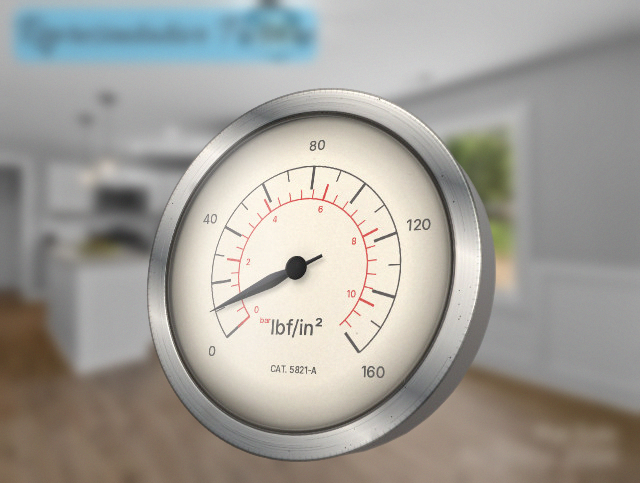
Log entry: 10psi
